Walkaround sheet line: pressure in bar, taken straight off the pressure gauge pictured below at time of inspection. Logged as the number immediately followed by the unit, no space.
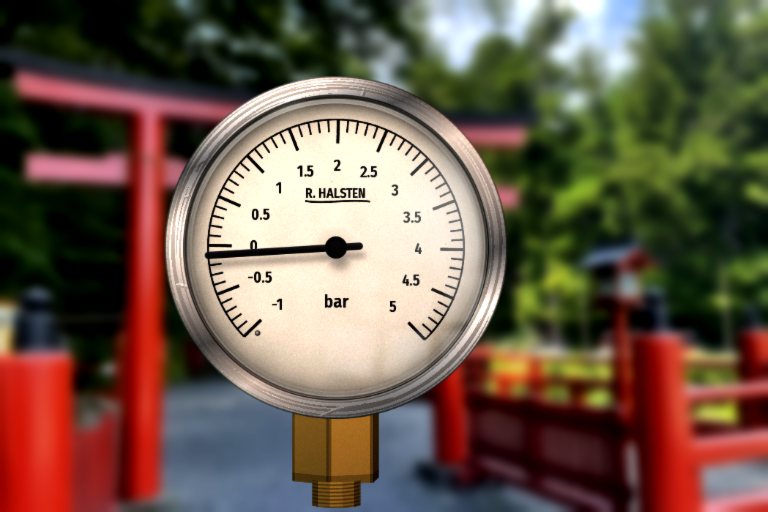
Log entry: -0.1bar
